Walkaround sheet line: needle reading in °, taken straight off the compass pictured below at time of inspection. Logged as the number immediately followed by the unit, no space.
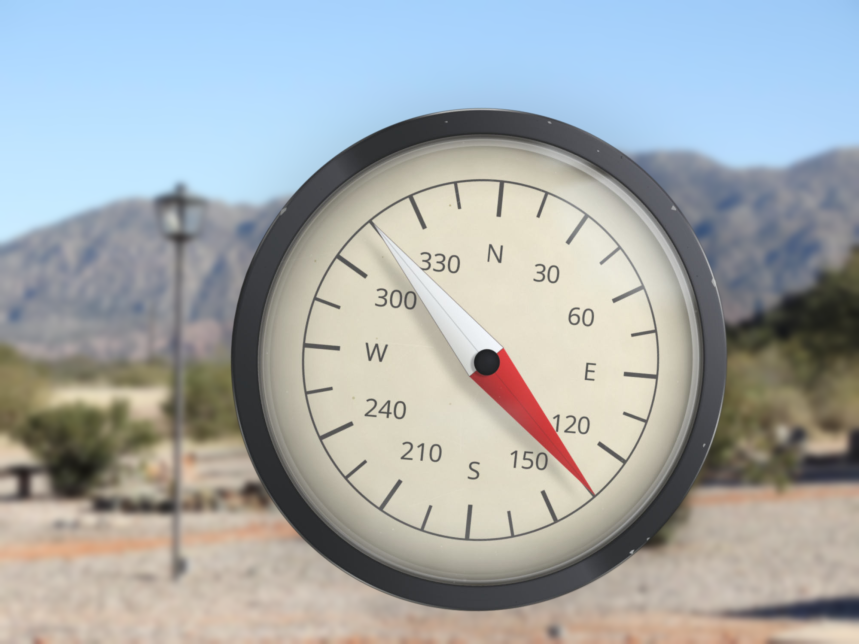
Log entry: 135°
